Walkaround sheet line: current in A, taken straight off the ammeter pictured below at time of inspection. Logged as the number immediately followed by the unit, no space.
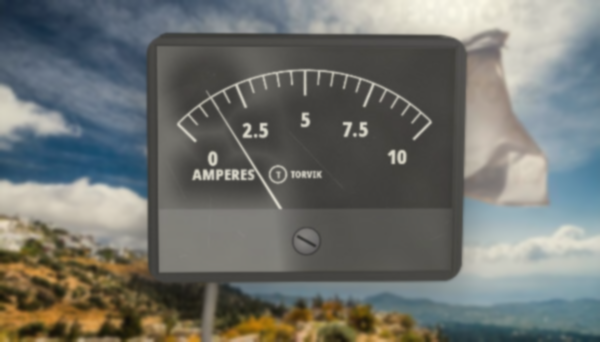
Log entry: 1.5A
